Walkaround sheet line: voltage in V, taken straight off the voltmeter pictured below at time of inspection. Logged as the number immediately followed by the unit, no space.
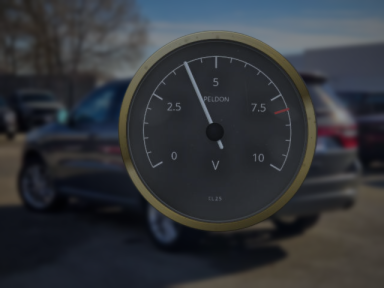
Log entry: 4V
